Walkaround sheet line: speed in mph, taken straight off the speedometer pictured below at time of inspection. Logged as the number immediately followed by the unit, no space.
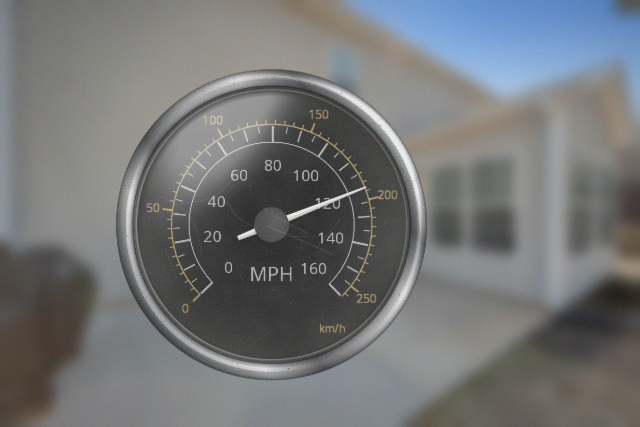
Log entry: 120mph
